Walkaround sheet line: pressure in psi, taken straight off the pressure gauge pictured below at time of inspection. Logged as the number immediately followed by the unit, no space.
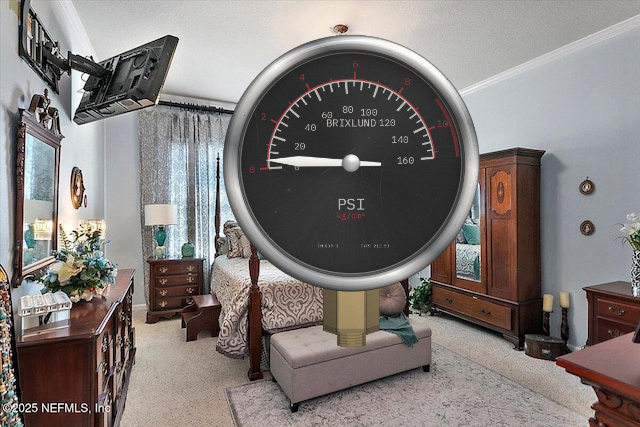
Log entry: 5psi
